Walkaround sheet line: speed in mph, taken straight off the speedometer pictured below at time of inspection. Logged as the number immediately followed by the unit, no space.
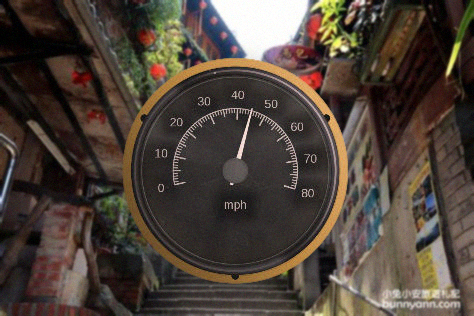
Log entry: 45mph
